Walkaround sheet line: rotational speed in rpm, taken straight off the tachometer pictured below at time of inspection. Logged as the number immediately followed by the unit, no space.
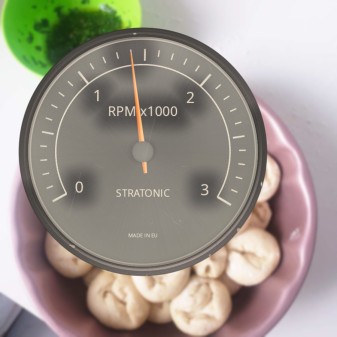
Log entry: 1400rpm
